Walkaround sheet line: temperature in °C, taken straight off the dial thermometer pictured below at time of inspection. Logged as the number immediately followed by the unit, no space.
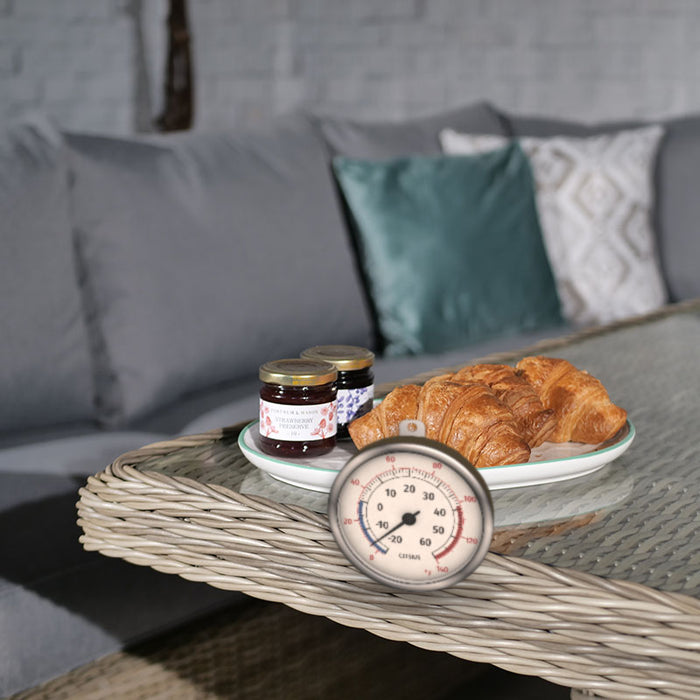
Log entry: -15°C
